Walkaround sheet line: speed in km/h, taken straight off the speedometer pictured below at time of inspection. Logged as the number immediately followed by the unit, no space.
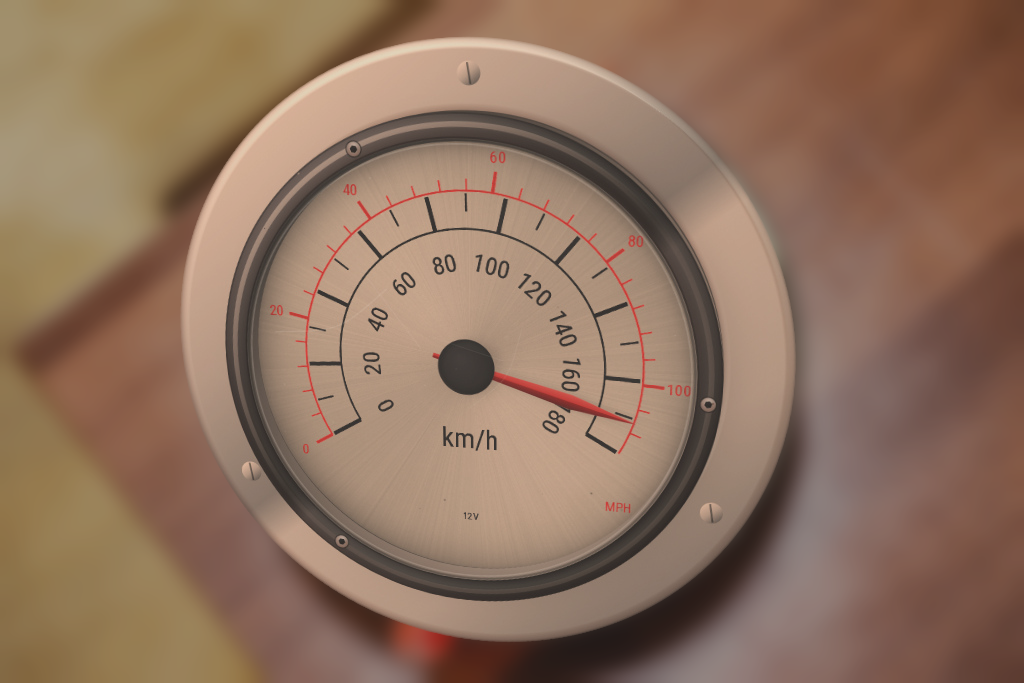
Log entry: 170km/h
